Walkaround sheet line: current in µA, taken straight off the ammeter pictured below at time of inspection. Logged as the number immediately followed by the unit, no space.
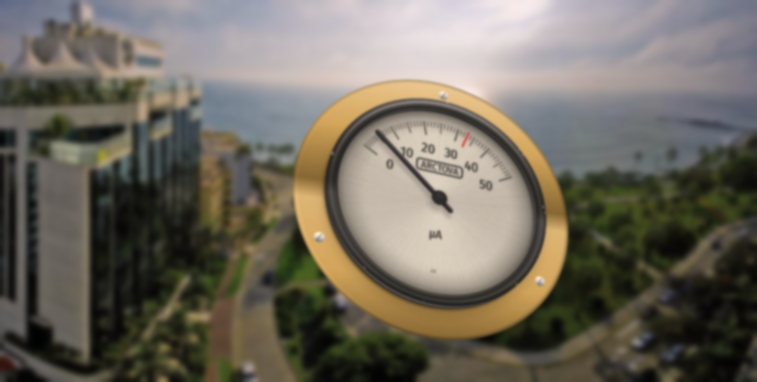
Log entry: 5µA
